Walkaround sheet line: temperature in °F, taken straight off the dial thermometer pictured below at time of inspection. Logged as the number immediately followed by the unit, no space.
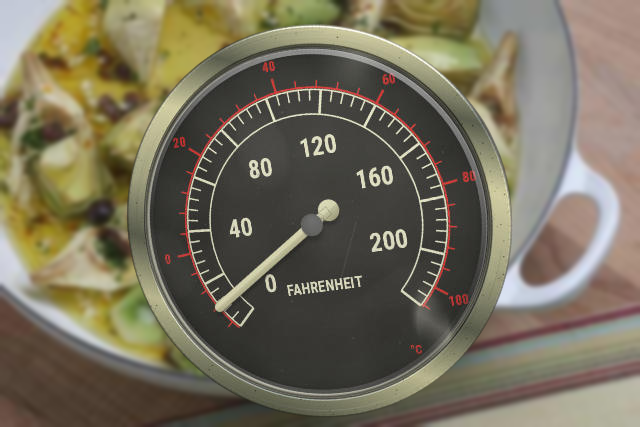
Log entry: 10°F
